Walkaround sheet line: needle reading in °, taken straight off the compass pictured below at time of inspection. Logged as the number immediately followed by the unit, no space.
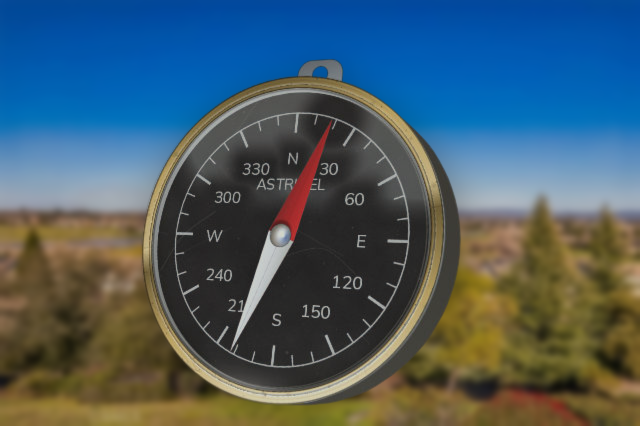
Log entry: 20°
